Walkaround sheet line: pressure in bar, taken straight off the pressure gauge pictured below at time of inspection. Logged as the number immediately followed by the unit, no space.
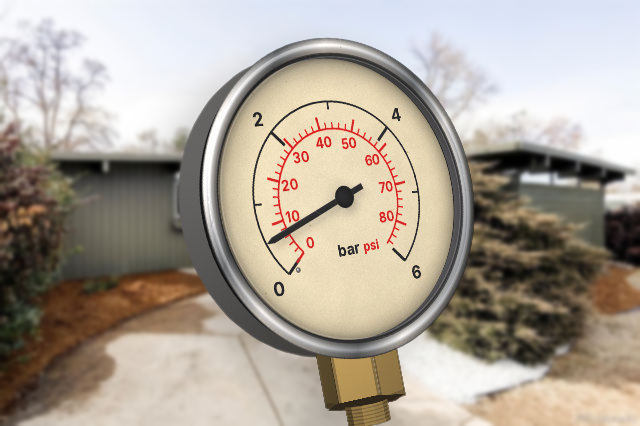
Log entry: 0.5bar
